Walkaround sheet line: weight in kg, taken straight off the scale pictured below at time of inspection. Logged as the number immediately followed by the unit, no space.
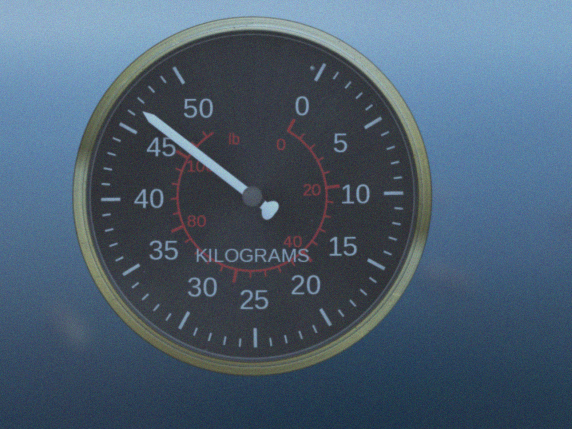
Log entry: 46.5kg
